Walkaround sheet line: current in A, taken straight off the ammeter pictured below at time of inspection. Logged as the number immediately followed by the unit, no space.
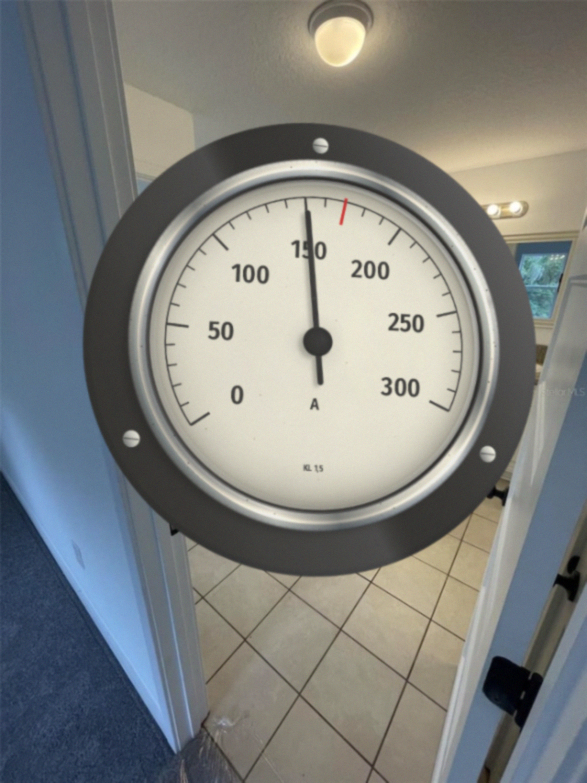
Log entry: 150A
